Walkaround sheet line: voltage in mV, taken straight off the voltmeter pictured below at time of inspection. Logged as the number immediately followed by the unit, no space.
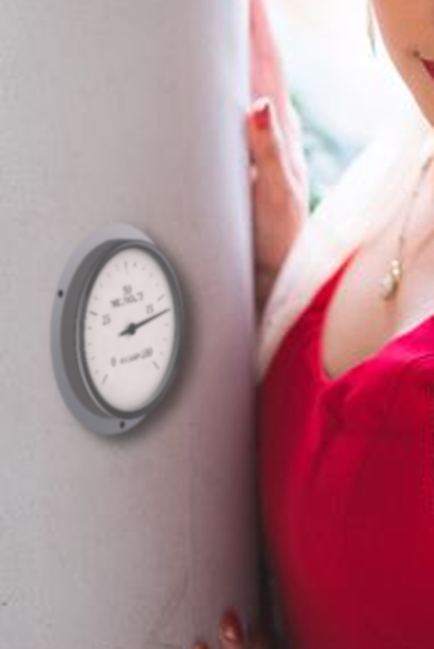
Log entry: 80mV
